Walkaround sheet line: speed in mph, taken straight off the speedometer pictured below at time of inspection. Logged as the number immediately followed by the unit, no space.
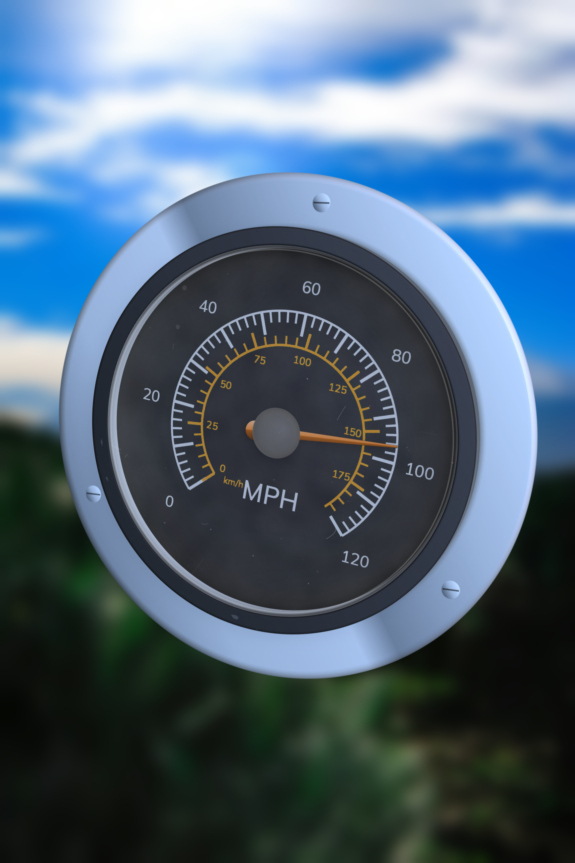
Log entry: 96mph
